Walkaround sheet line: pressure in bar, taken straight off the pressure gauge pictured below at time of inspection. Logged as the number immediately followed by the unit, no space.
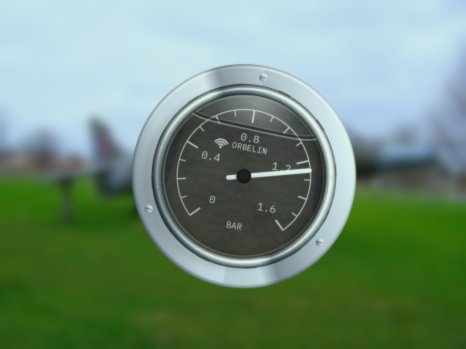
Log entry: 1.25bar
